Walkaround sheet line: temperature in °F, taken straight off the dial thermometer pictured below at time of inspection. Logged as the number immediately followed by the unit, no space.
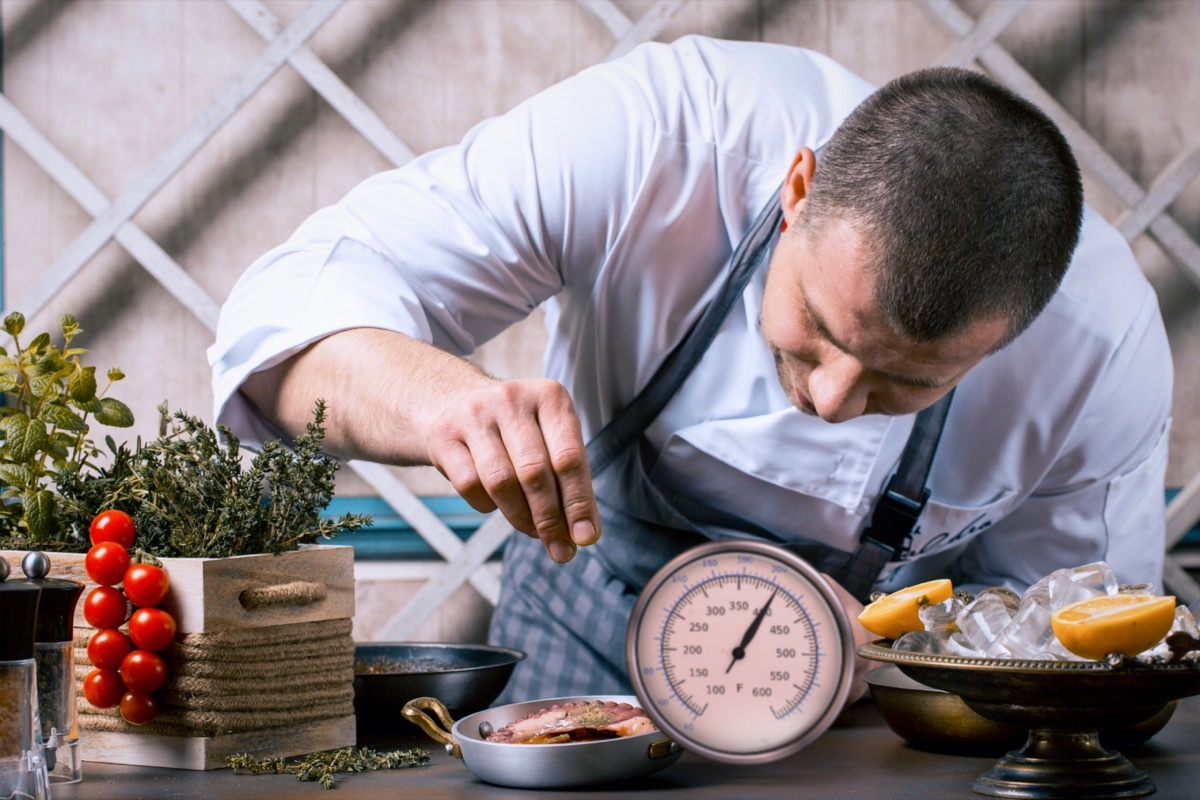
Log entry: 400°F
